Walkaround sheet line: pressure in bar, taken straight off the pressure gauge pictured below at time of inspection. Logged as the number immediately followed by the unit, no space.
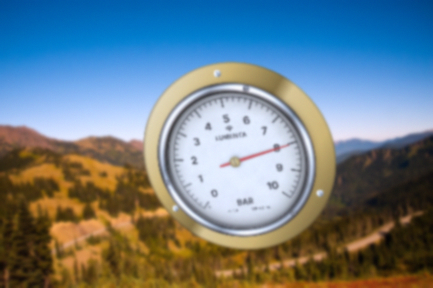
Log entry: 8bar
